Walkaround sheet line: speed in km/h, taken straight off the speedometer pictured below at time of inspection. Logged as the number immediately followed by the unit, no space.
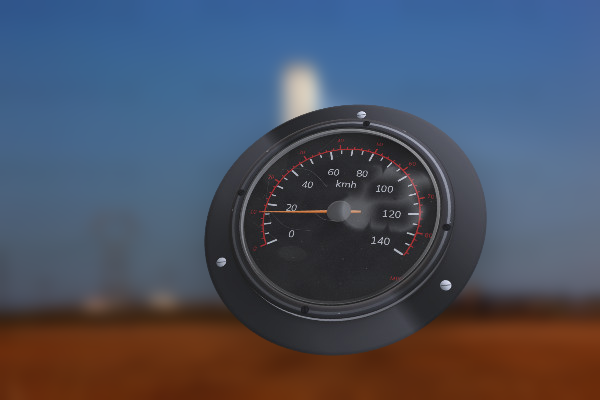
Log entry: 15km/h
